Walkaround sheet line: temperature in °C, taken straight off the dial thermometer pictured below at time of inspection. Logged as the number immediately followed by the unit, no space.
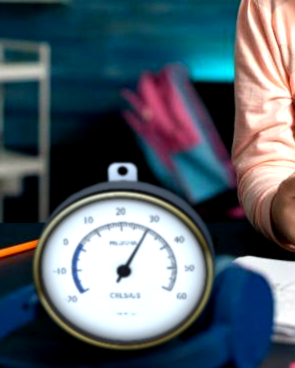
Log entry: 30°C
